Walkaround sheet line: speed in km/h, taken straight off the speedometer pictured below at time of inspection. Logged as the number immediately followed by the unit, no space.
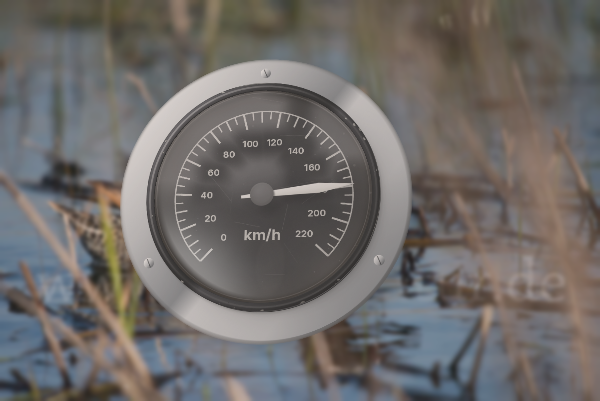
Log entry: 180km/h
